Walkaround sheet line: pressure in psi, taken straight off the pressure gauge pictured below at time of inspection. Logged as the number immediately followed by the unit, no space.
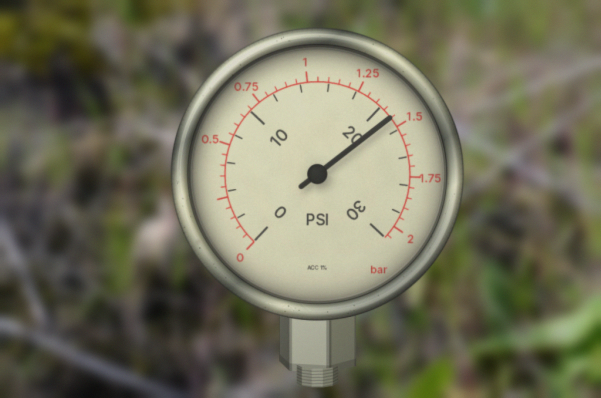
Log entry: 21psi
